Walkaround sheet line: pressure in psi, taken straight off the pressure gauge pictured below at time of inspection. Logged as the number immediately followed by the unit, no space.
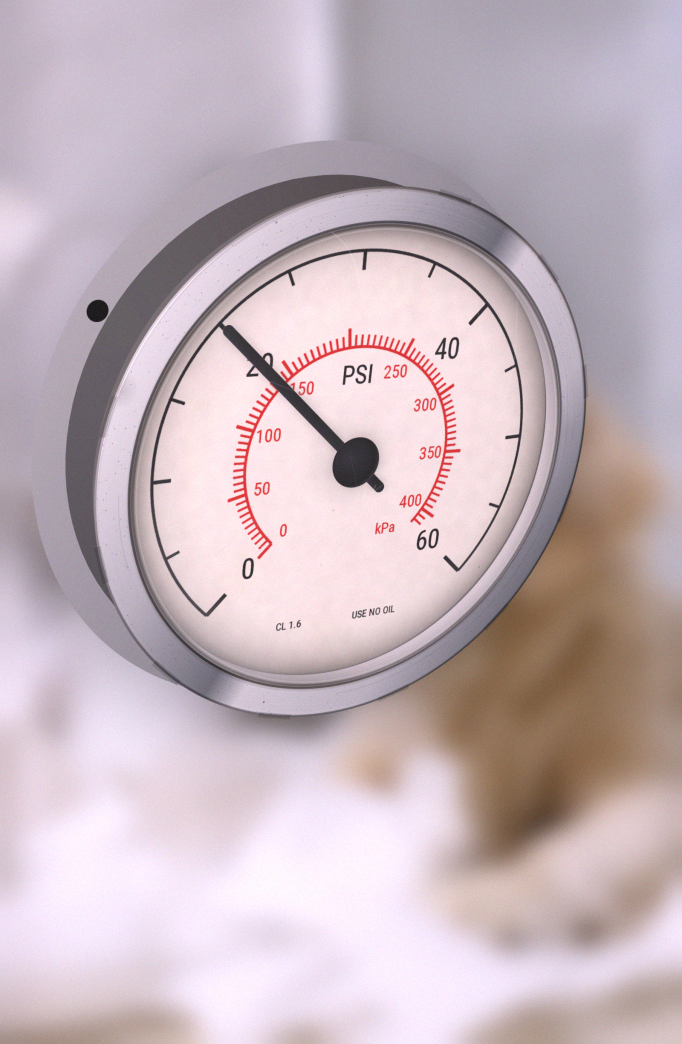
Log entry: 20psi
